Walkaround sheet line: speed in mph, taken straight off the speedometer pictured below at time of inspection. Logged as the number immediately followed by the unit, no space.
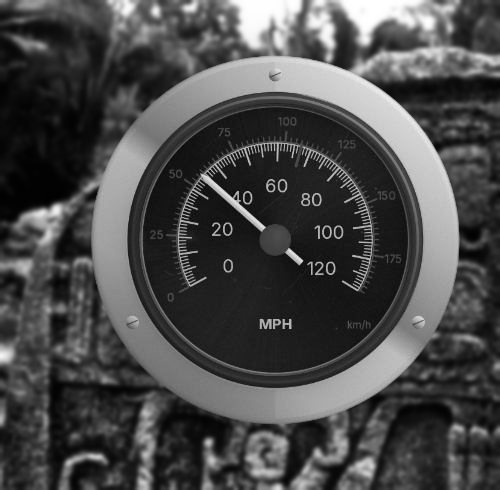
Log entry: 35mph
